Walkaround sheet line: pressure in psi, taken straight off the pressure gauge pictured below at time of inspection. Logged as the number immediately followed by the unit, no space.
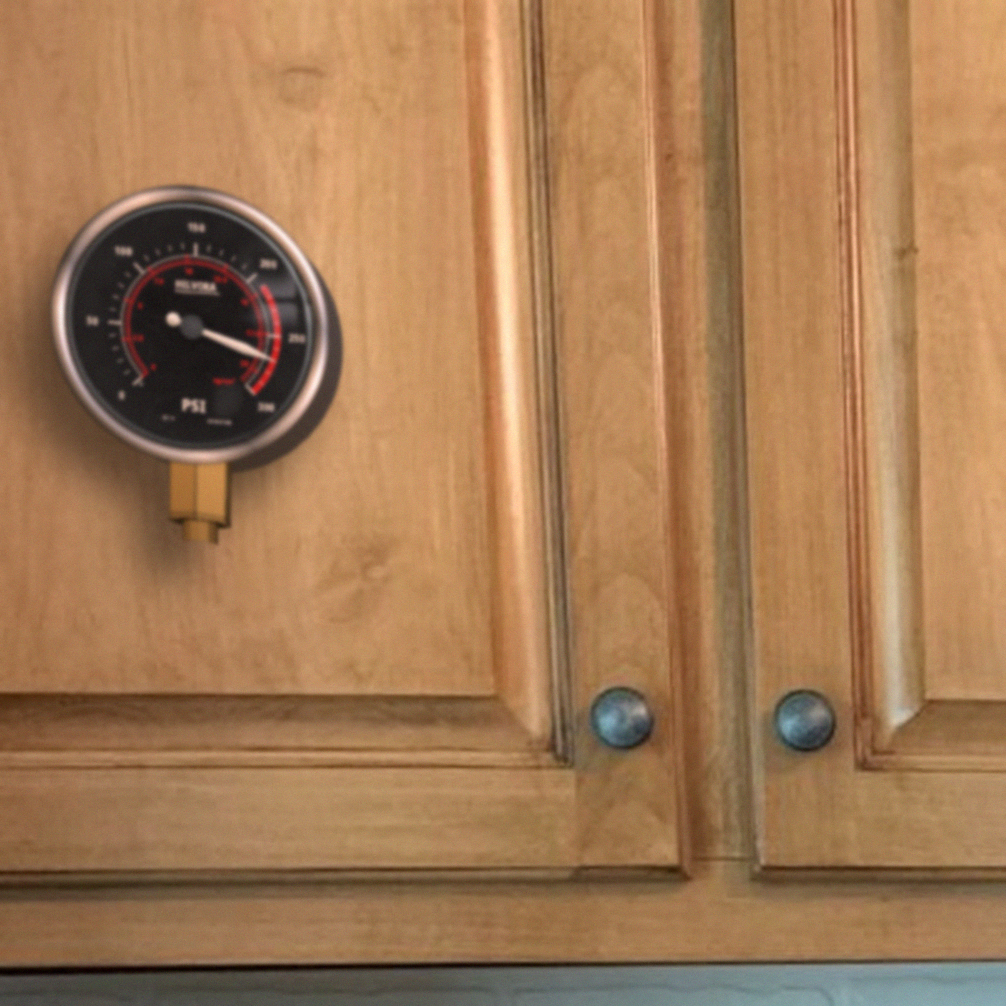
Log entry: 270psi
